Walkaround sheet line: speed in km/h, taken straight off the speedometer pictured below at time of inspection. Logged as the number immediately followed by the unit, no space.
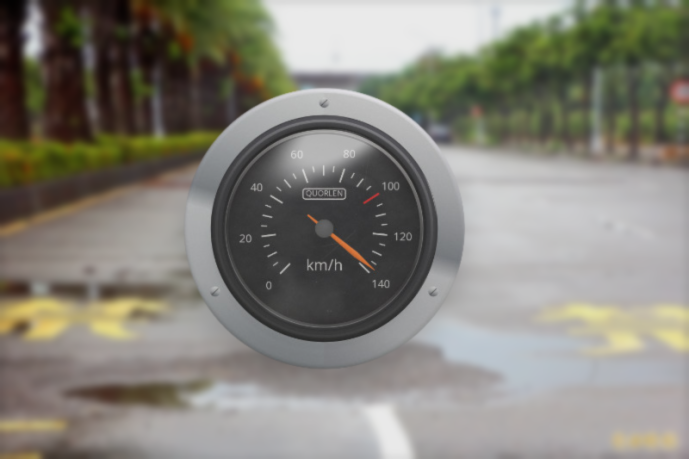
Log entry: 137.5km/h
